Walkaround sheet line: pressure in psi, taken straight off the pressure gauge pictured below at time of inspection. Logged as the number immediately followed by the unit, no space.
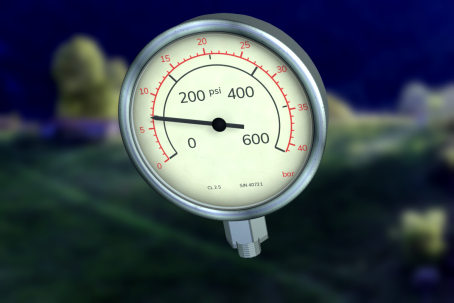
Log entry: 100psi
